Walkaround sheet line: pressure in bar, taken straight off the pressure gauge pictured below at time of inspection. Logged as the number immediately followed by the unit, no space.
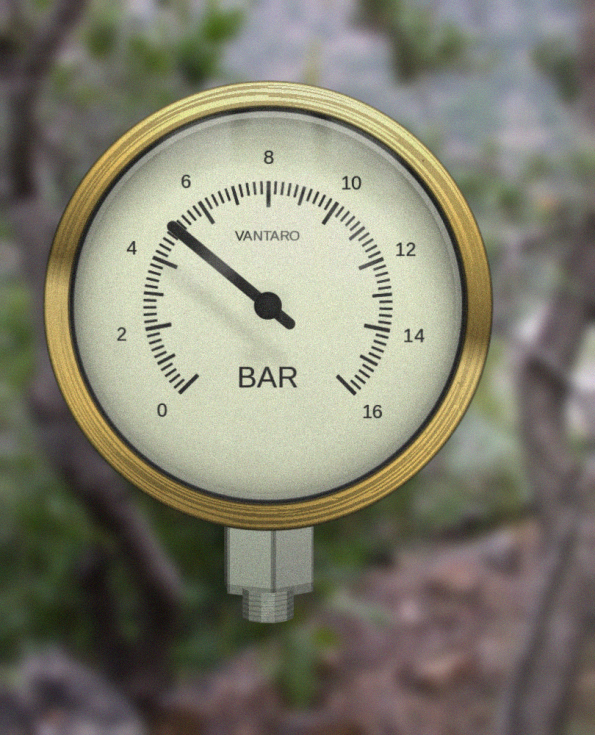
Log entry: 5bar
